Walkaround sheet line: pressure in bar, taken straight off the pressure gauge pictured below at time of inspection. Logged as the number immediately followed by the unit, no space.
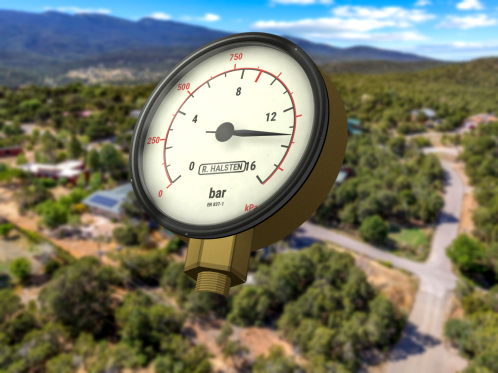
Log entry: 13.5bar
